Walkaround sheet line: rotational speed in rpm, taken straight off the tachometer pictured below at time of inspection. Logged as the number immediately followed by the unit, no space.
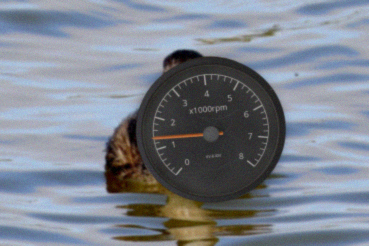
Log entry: 1400rpm
